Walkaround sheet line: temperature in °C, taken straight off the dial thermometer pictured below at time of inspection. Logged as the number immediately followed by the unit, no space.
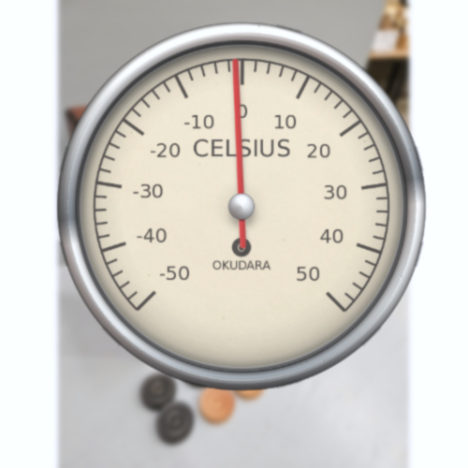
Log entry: -1°C
